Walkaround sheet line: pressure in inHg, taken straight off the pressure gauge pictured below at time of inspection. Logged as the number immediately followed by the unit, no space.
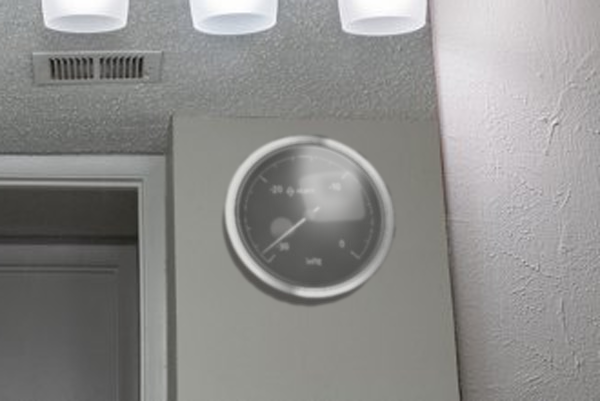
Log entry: -29inHg
